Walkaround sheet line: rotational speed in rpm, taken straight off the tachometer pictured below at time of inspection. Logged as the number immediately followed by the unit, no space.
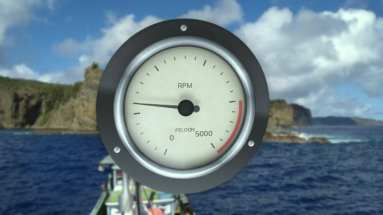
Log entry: 1200rpm
